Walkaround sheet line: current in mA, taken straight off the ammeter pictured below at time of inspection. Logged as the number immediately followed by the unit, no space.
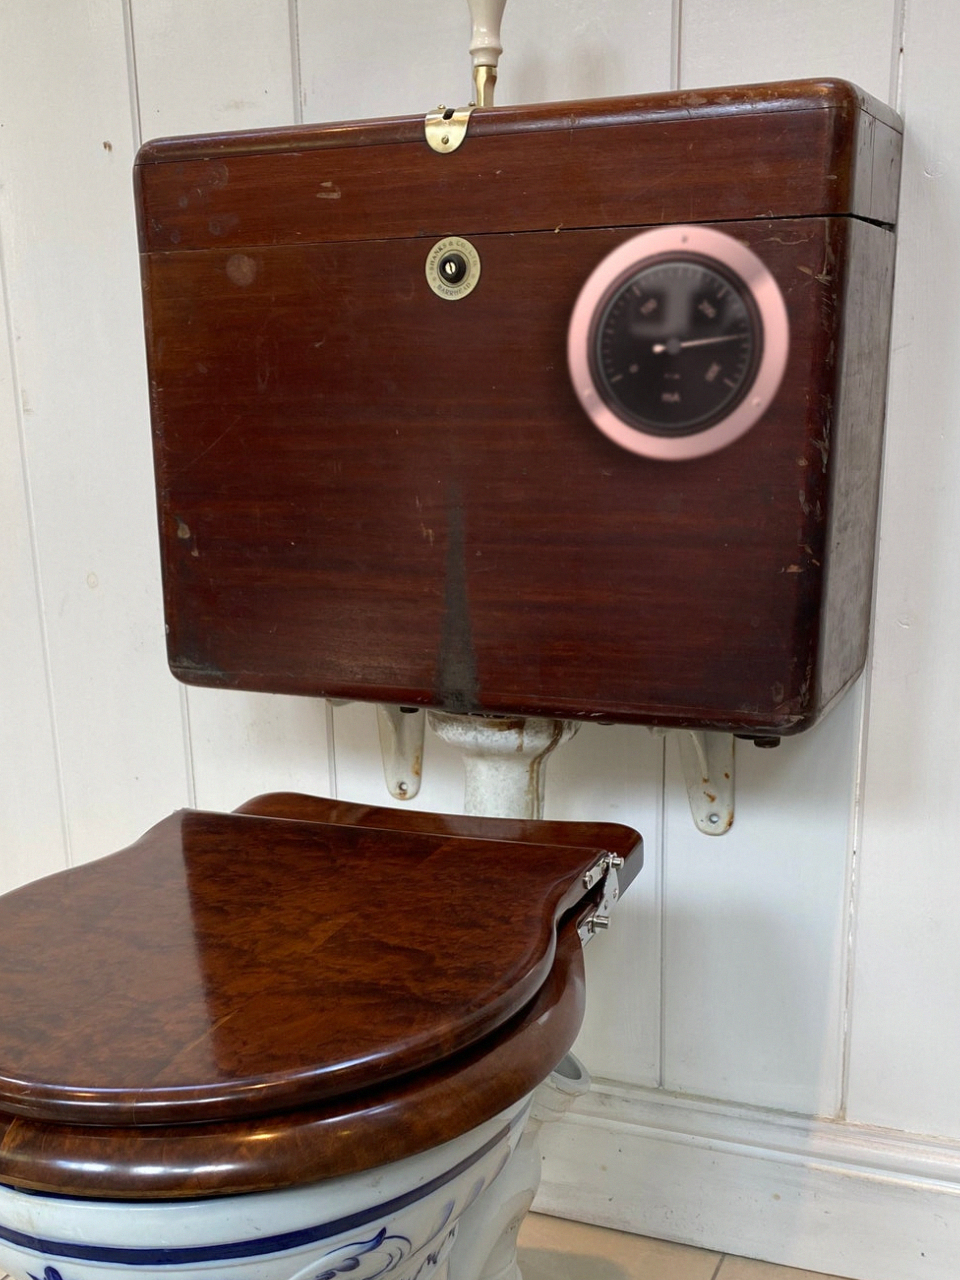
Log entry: 250mA
